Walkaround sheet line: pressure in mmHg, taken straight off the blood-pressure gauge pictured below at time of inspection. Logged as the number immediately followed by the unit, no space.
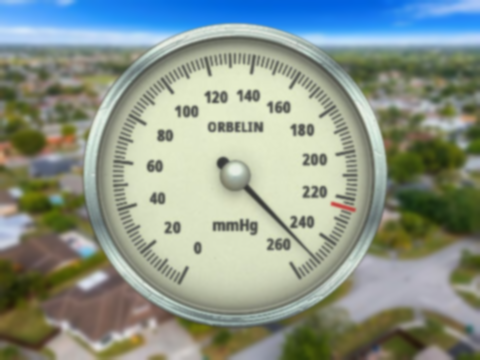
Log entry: 250mmHg
